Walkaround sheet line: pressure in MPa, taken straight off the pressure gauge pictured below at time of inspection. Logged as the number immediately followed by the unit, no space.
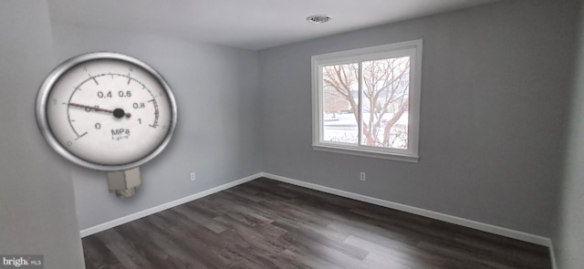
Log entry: 0.2MPa
